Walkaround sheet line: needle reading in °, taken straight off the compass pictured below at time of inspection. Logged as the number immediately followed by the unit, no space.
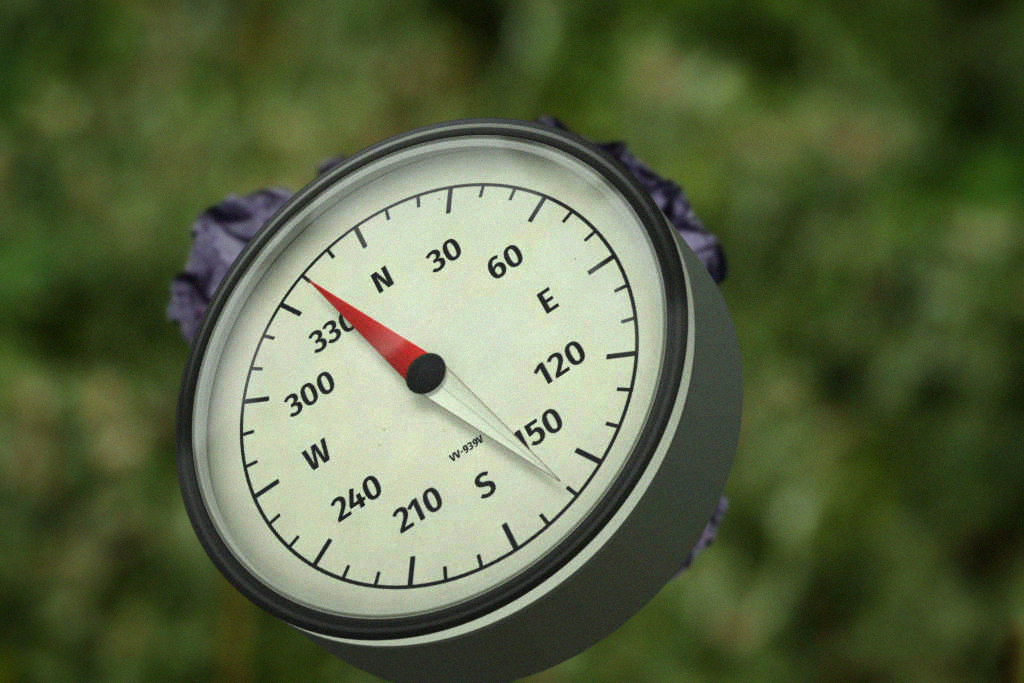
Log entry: 340°
